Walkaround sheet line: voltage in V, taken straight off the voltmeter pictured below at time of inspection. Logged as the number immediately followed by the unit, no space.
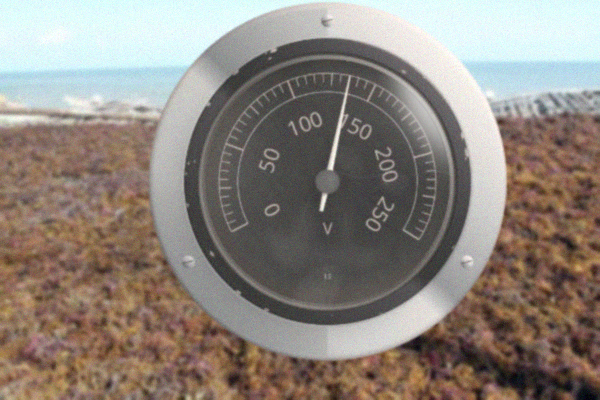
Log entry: 135V
